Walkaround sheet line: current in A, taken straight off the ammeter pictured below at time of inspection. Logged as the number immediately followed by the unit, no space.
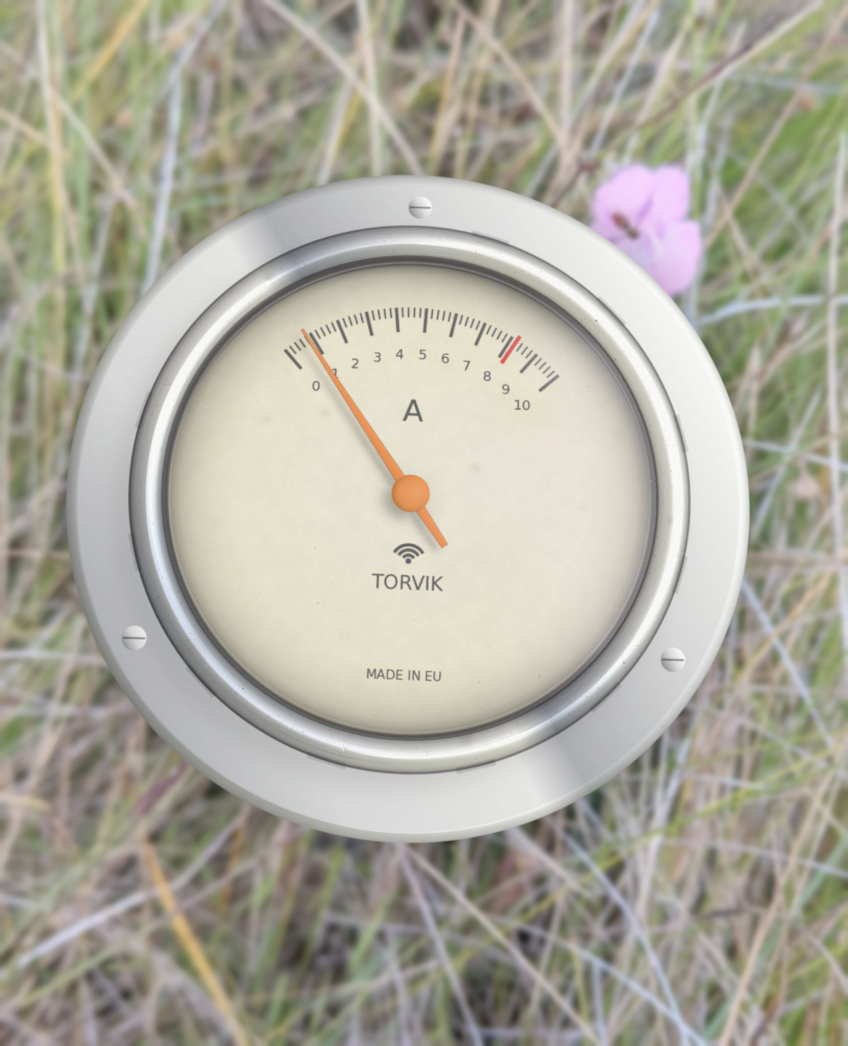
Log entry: 0.8A
